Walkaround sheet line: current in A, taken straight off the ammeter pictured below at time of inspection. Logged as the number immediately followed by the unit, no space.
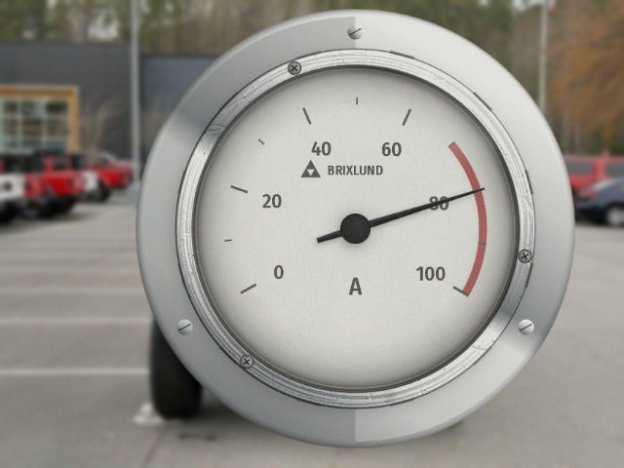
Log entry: 80A
